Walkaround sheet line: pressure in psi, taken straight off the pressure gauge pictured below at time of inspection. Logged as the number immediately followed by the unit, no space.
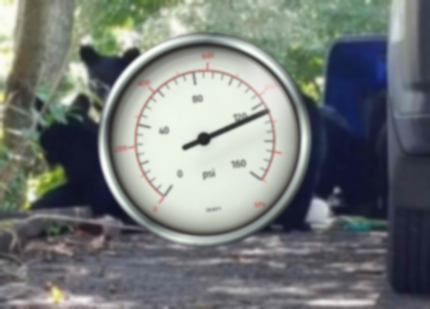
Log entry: 125psi
